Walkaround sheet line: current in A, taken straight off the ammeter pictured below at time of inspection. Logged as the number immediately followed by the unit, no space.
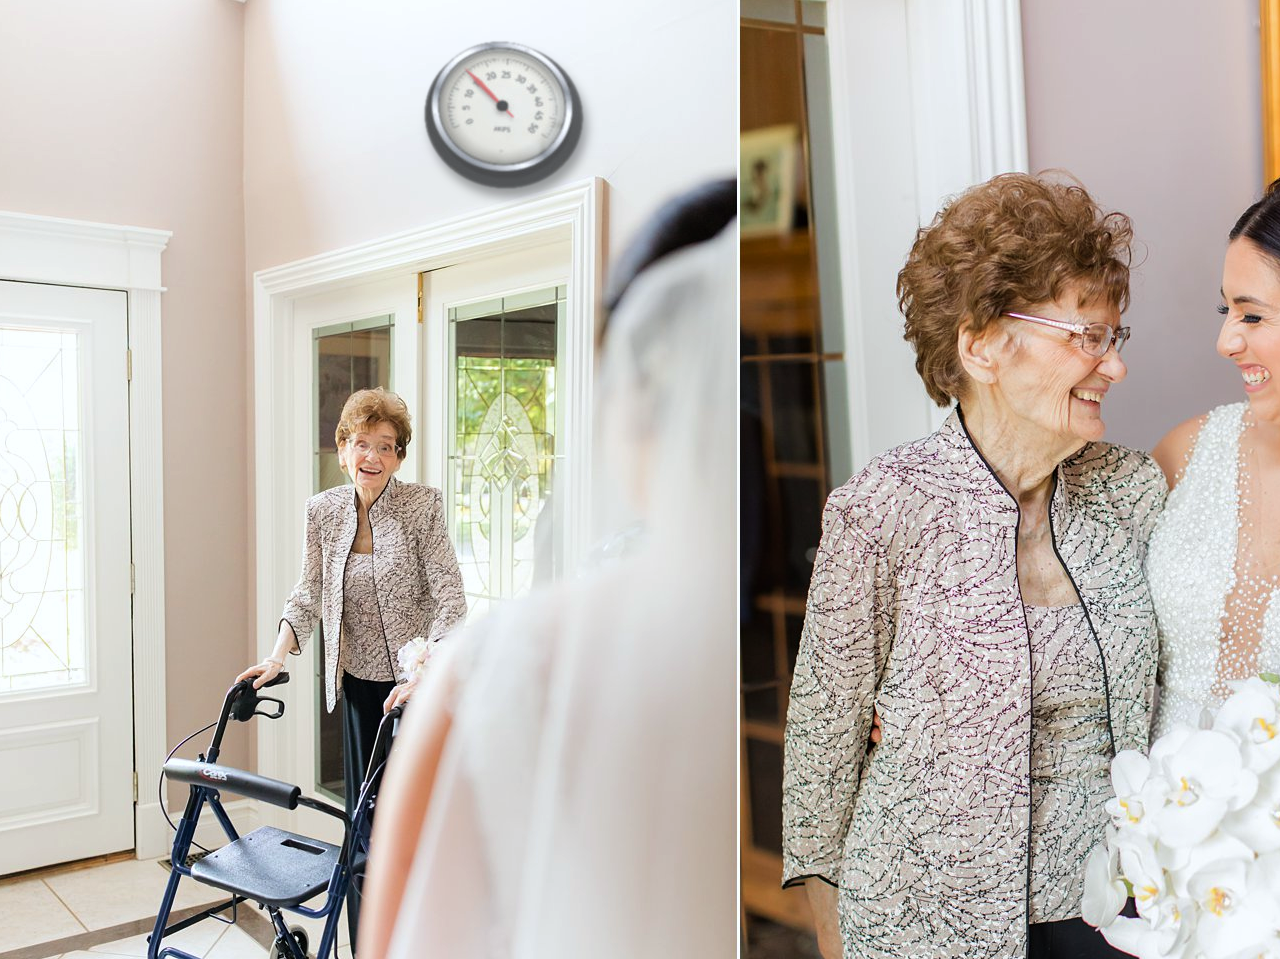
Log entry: 15A
